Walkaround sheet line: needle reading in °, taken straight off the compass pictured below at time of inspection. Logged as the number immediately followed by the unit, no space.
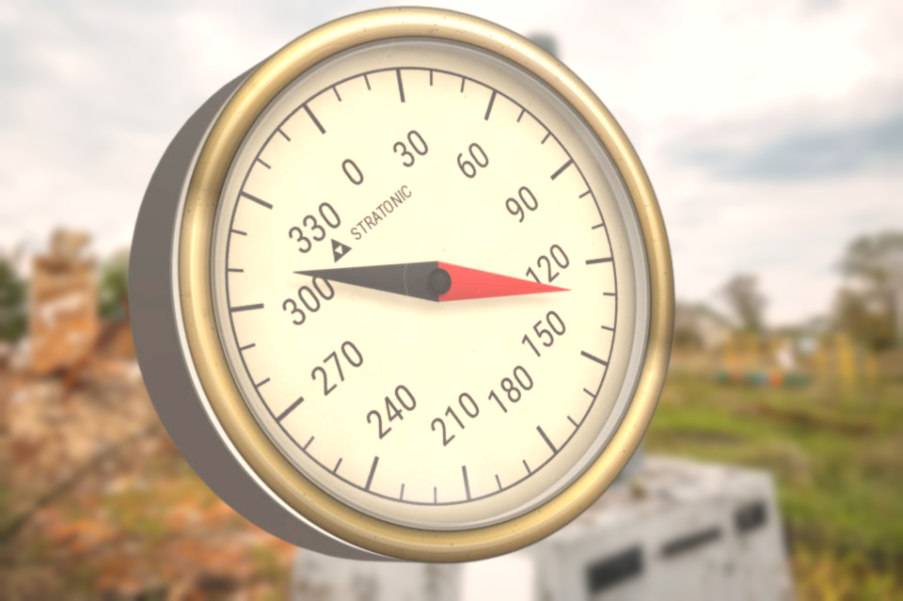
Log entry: 130°
